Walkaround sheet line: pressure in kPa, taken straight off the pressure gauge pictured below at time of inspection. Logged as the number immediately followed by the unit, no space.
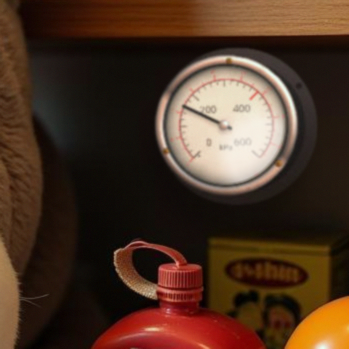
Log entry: 160kPa
